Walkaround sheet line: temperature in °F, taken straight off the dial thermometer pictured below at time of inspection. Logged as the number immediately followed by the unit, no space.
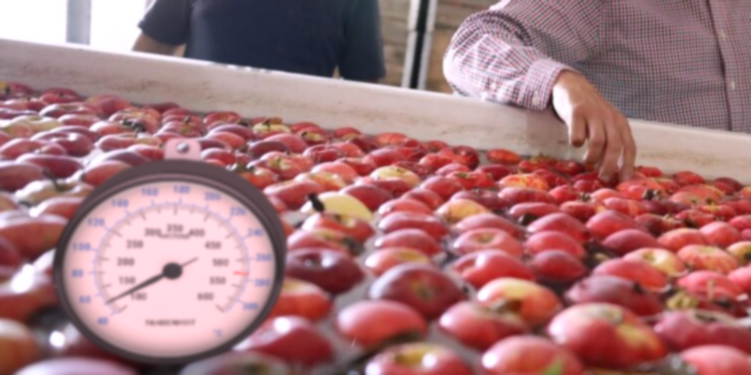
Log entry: 125°F
